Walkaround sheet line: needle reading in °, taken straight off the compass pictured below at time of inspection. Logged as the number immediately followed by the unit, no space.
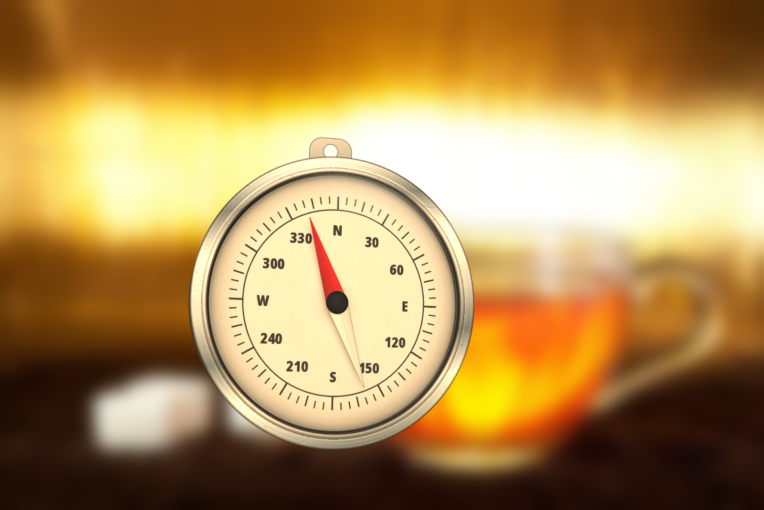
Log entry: 340°
